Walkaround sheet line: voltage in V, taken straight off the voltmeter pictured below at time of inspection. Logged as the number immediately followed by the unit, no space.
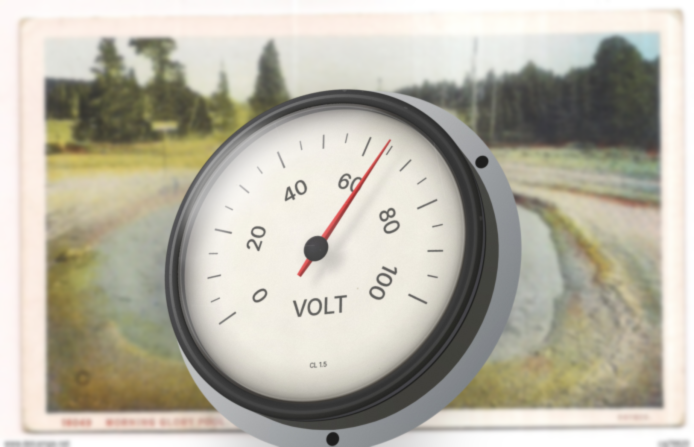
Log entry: 65V
